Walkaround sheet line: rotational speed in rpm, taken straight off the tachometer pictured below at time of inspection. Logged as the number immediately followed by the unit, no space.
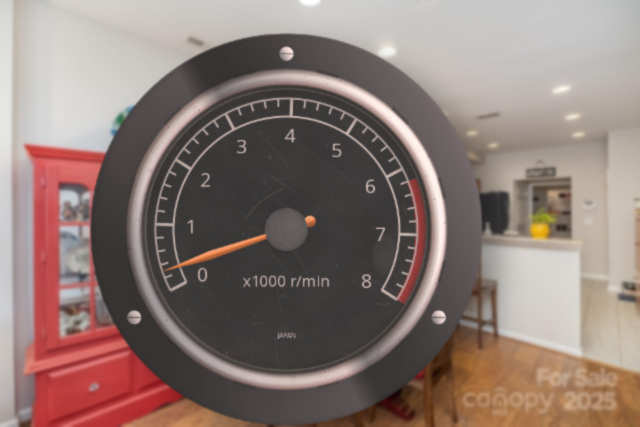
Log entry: 300rpm
